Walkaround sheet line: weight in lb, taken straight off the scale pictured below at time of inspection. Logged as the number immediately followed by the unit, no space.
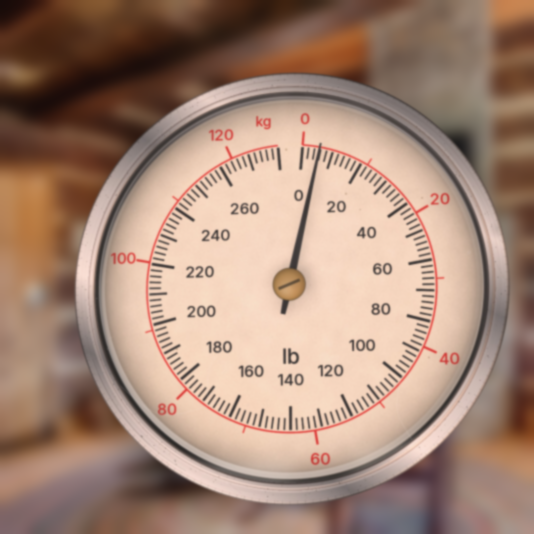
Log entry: 6lb
